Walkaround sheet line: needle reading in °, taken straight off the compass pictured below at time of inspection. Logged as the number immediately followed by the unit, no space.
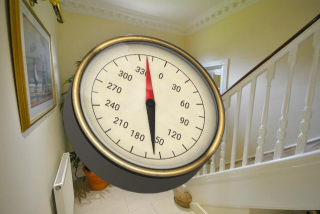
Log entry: 337.5°
